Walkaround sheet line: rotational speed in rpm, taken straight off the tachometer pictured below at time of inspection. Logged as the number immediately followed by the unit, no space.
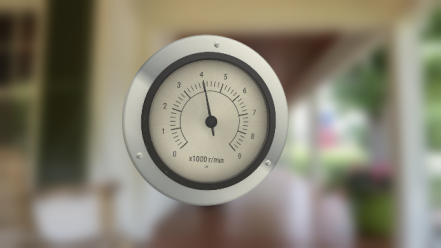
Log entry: 4000rpm
